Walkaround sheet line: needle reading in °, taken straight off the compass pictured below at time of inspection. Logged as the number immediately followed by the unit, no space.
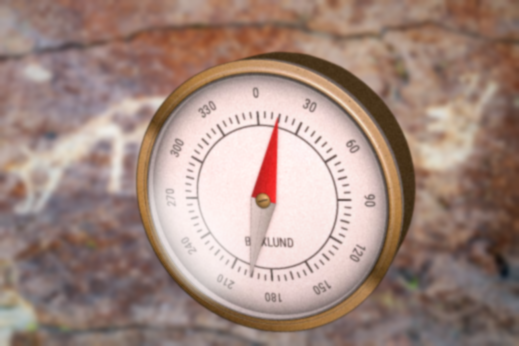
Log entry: 15°
